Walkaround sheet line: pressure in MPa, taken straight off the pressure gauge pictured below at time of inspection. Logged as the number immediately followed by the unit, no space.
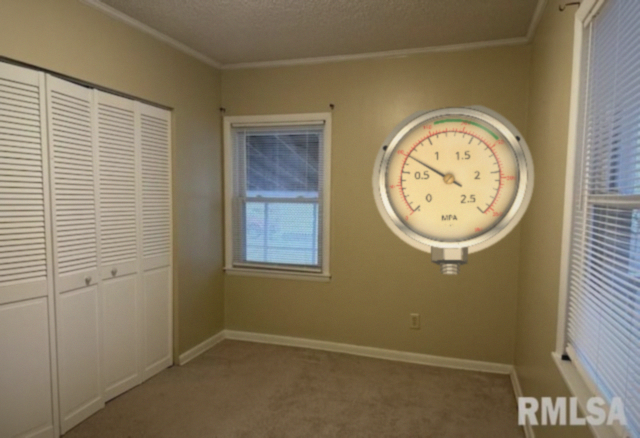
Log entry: 0.7MPa
